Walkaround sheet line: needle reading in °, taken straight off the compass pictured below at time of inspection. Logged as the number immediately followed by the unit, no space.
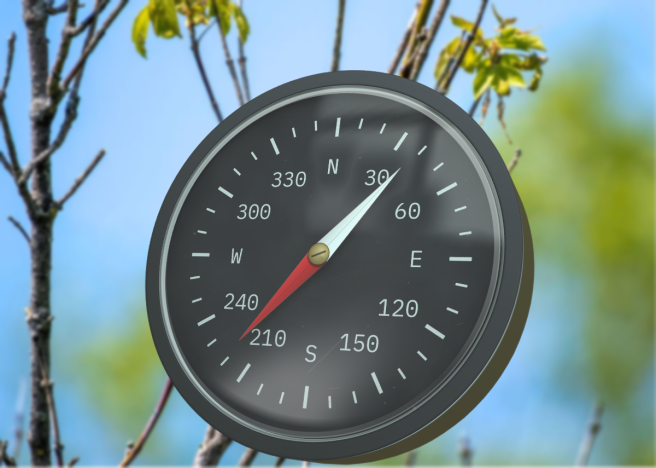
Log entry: 220°
